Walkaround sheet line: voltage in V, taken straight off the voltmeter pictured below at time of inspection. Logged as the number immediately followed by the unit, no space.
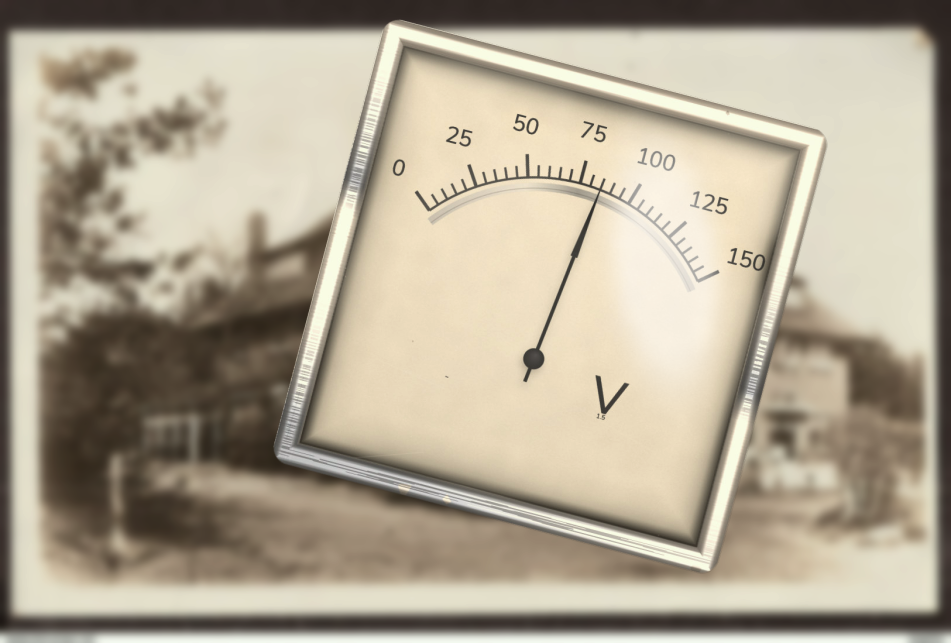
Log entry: 85V
